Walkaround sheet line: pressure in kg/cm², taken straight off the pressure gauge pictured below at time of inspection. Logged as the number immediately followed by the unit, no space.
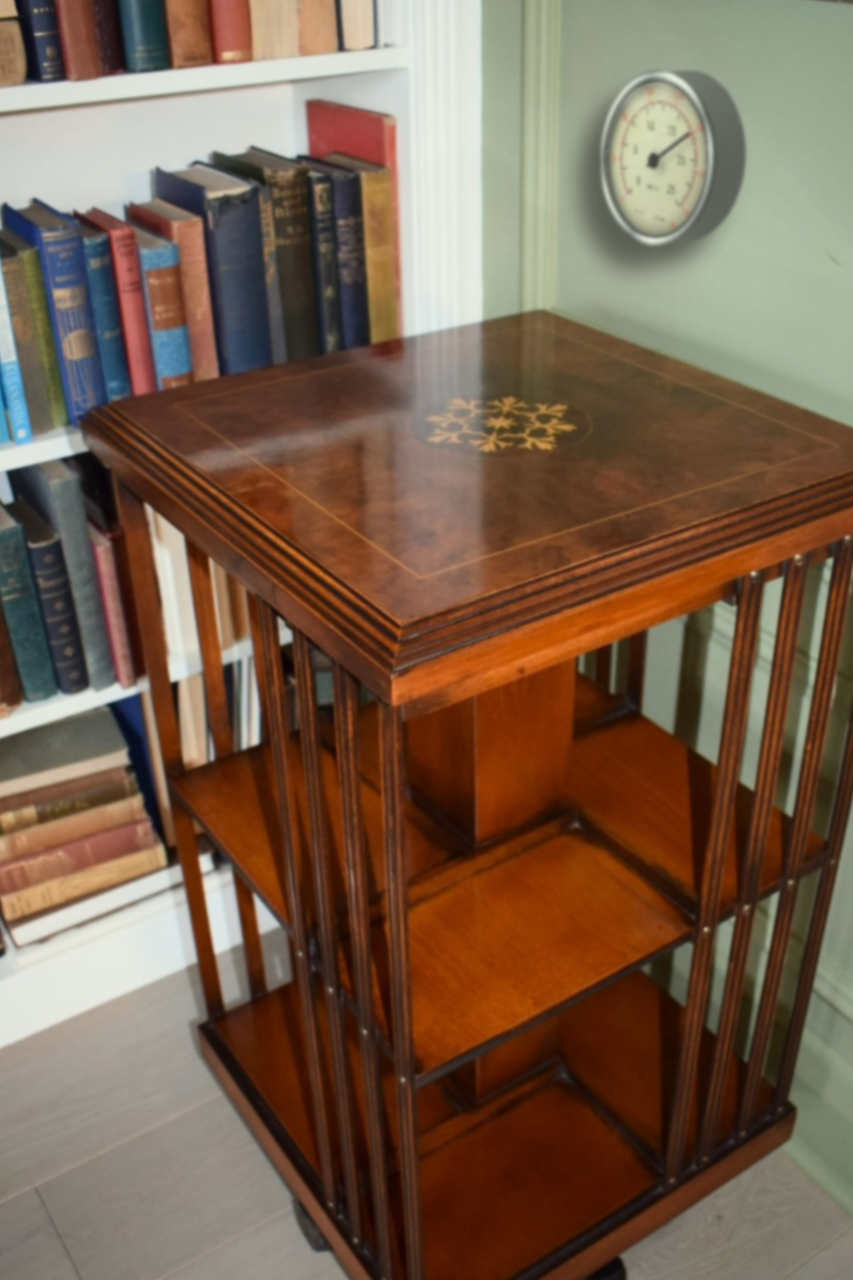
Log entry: 17.5kg/cm²
